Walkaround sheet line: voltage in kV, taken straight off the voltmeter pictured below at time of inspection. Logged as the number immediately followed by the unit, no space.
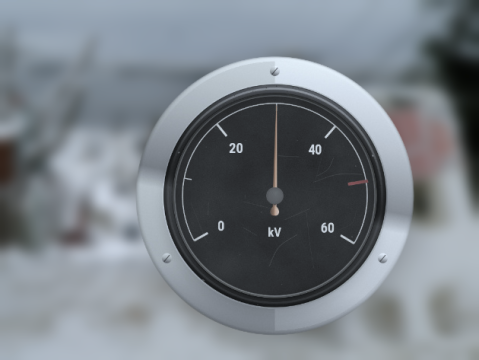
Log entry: 30kV
